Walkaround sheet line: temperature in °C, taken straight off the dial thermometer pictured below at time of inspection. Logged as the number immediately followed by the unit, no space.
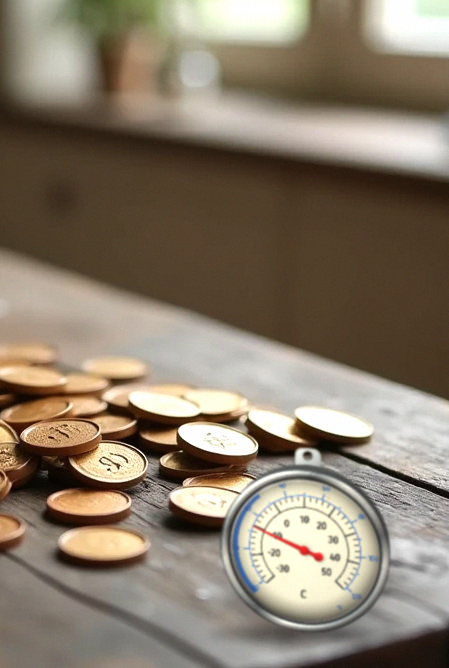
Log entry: -10°C
